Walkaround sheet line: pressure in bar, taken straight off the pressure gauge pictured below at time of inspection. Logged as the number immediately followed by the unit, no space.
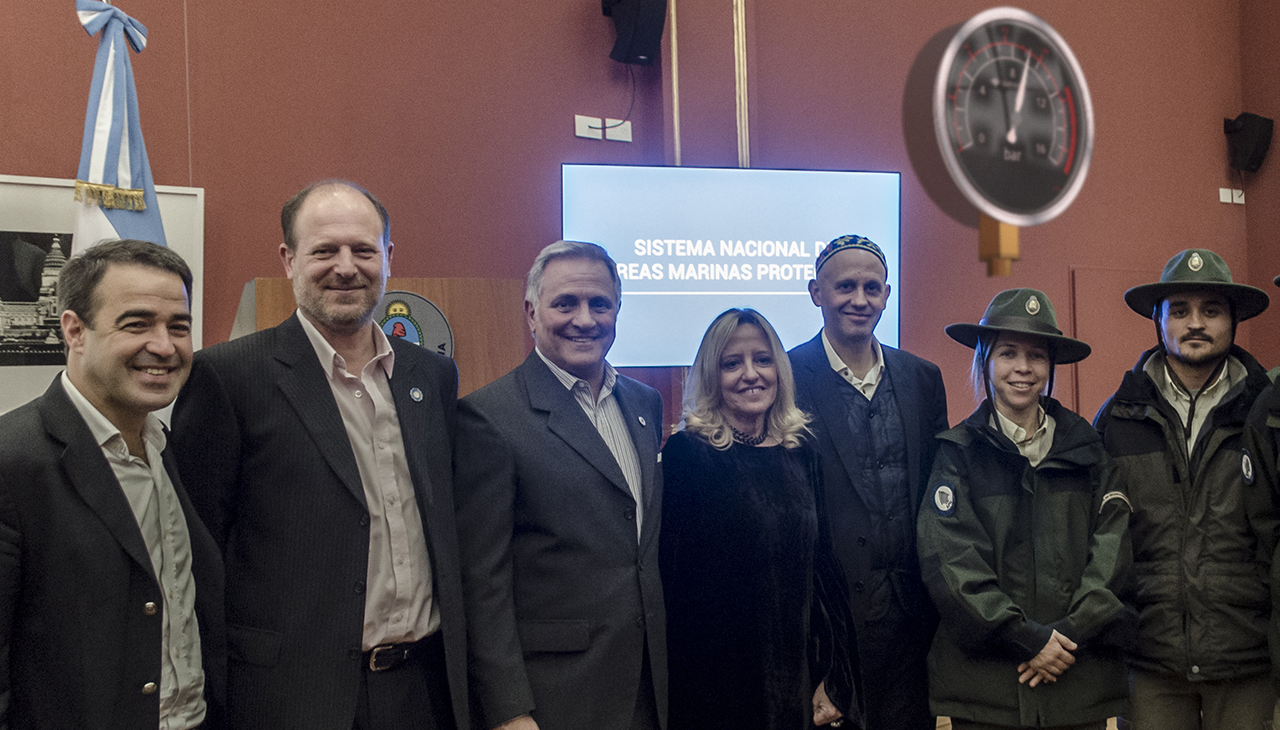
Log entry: 9bar
